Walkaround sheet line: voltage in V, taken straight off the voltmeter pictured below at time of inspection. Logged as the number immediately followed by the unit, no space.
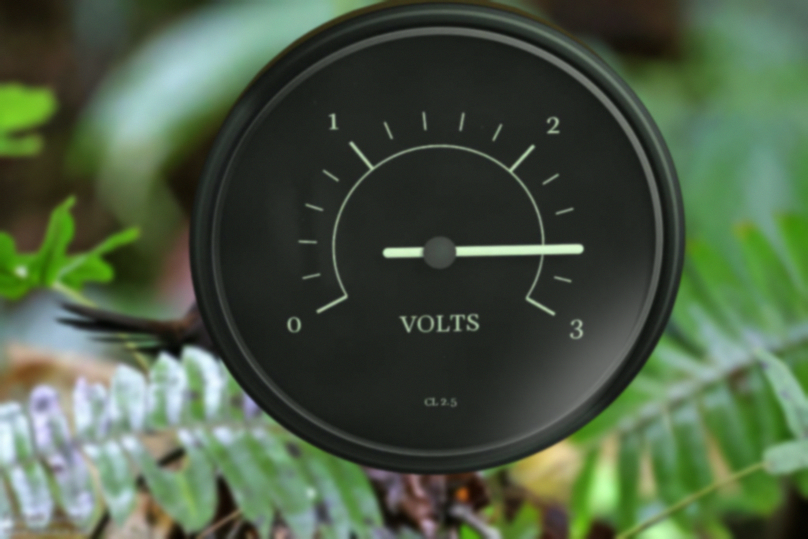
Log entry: 2.6V
